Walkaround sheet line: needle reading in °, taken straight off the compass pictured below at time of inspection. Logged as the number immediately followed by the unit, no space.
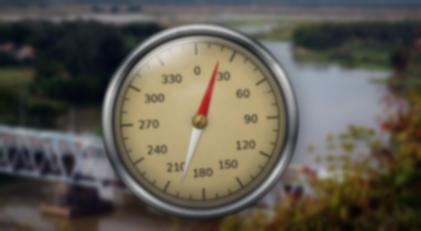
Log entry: 20°
